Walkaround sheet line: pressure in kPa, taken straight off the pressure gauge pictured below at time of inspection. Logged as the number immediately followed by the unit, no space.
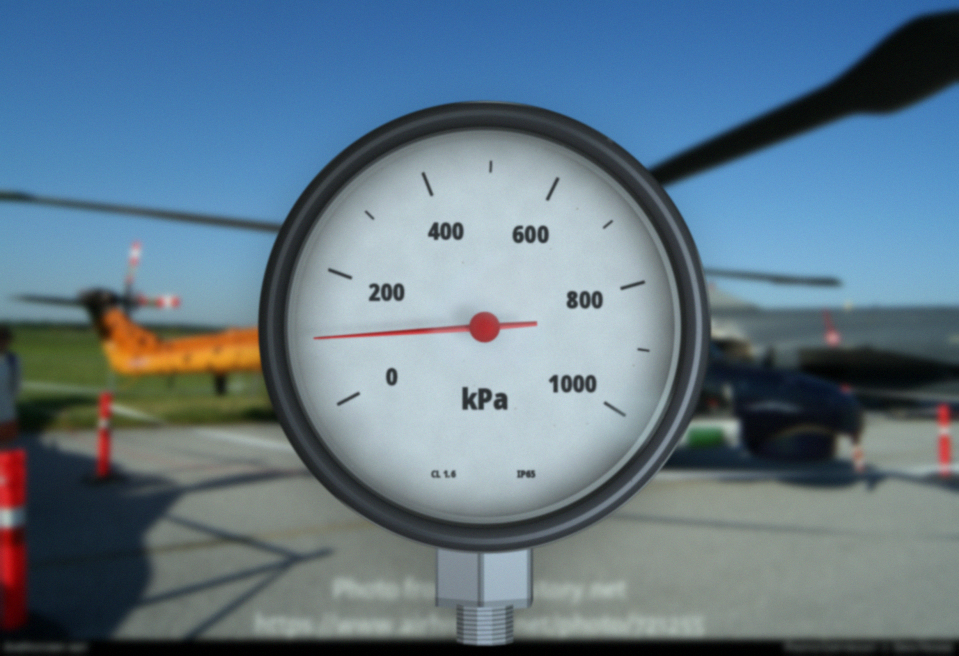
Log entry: 100kPa
